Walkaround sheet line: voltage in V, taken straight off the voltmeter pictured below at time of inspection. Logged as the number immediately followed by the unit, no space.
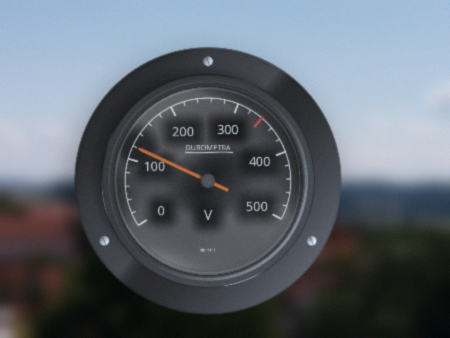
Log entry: 120V
